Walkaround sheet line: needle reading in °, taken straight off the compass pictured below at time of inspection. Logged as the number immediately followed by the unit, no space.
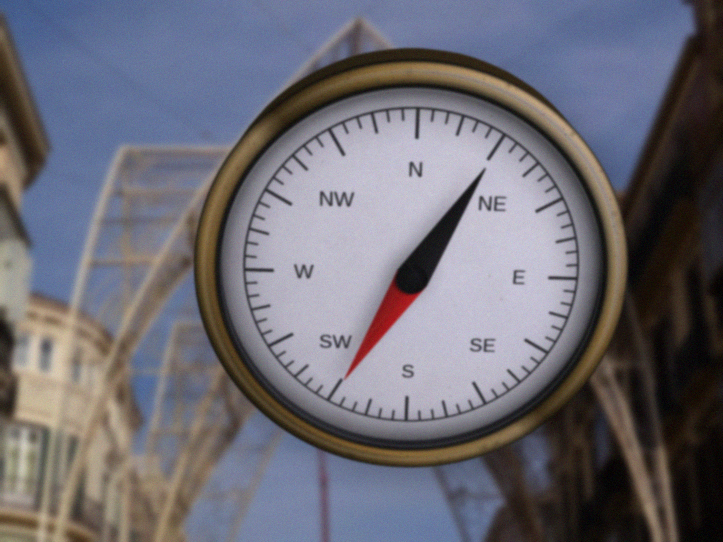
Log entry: 210°
